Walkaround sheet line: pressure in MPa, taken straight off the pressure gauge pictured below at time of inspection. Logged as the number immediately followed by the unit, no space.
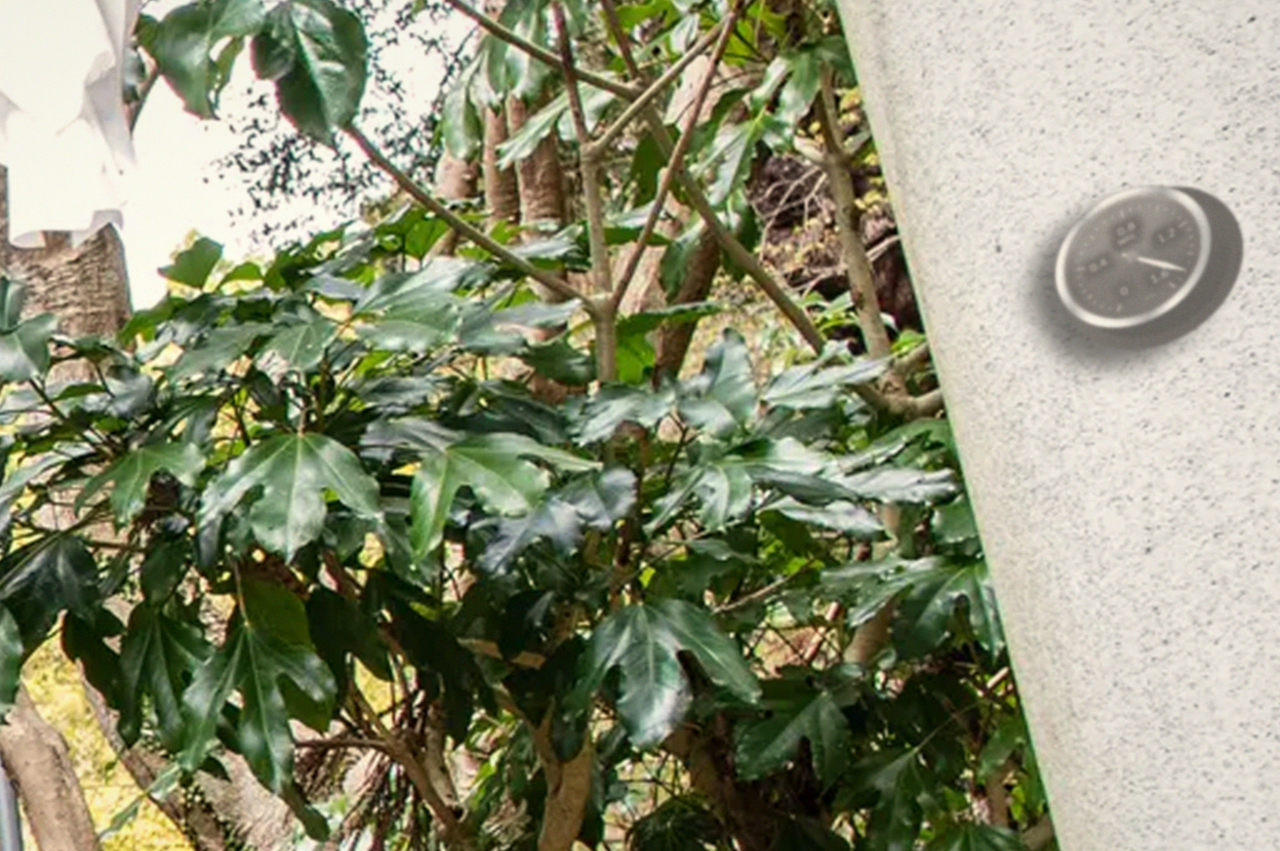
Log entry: 1.5MPa
